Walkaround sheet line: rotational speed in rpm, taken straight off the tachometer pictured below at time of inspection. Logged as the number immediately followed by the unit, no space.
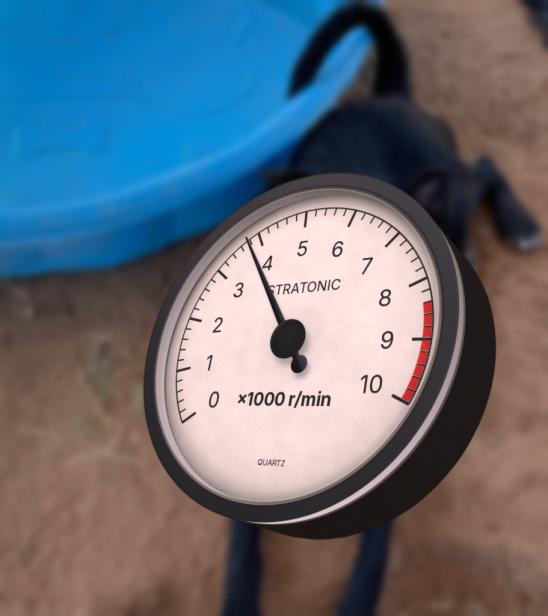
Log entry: 3800rpm
